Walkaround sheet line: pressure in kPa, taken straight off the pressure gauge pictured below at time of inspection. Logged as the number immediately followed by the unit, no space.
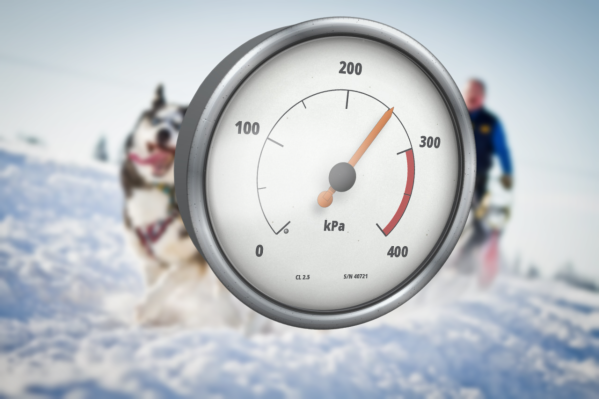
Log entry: 250kPa
